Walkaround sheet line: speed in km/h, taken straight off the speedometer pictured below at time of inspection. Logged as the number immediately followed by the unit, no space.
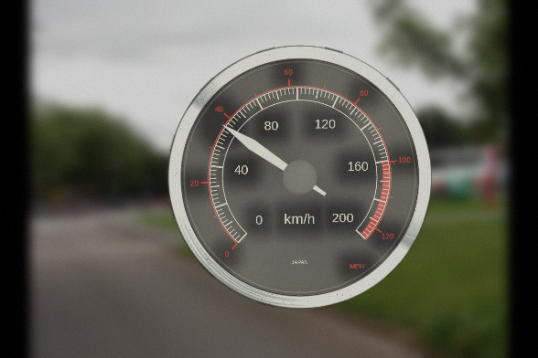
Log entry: 60km/h
